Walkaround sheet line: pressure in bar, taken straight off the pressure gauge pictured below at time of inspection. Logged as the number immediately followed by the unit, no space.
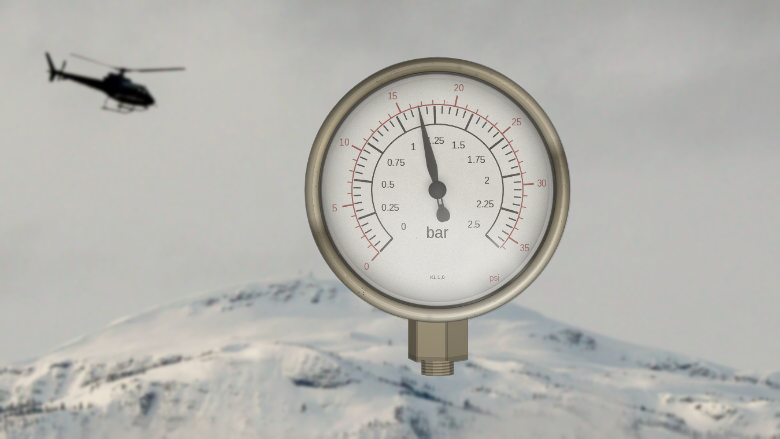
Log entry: 1.15bar
